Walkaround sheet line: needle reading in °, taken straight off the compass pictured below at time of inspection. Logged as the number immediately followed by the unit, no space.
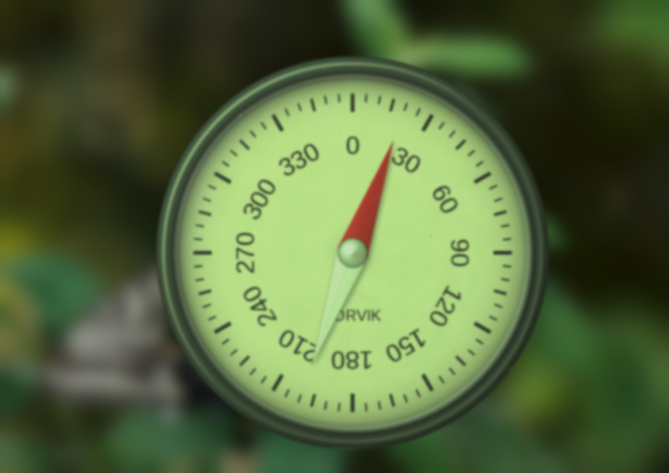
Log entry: 20°
